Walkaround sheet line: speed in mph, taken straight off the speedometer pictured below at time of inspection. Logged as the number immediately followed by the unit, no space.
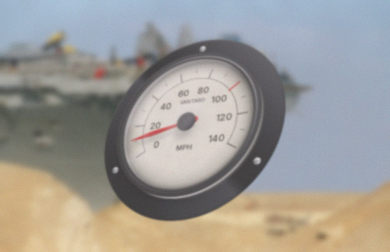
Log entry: 10mph
